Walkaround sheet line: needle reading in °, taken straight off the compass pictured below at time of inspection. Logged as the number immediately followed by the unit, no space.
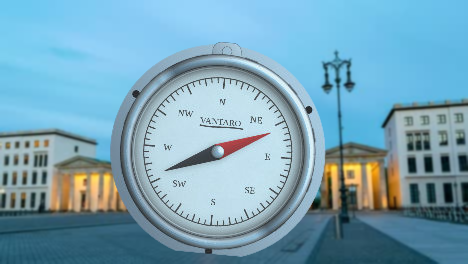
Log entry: 65°
